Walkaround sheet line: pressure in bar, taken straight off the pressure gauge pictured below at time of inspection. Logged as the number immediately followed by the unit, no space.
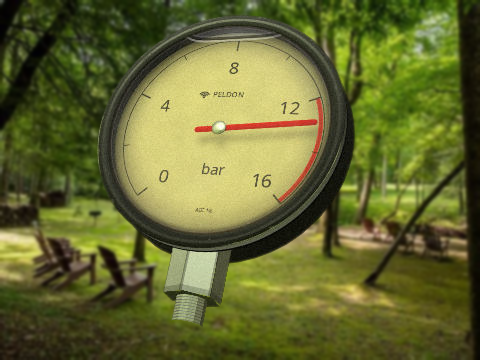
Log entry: 13bar
